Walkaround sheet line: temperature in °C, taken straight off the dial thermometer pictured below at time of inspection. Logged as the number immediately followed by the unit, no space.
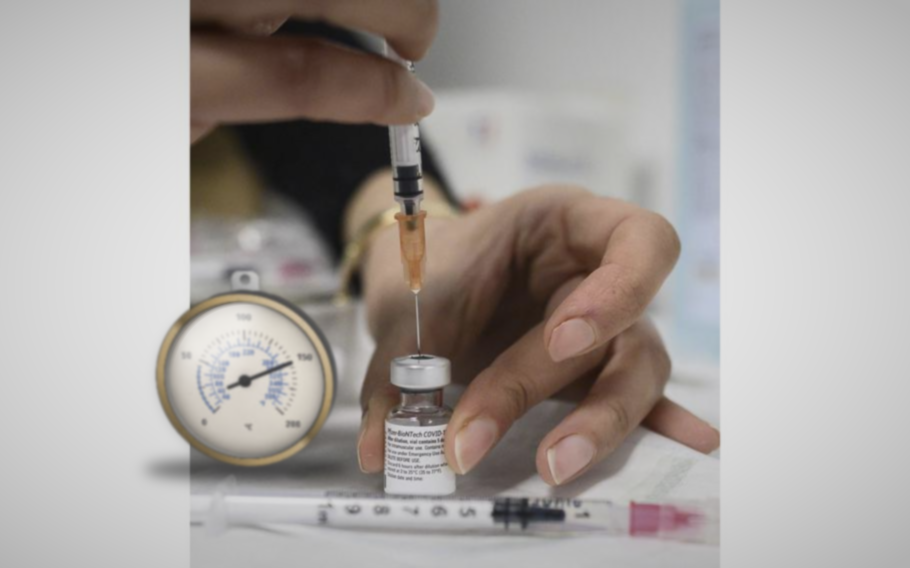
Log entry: 150°C
